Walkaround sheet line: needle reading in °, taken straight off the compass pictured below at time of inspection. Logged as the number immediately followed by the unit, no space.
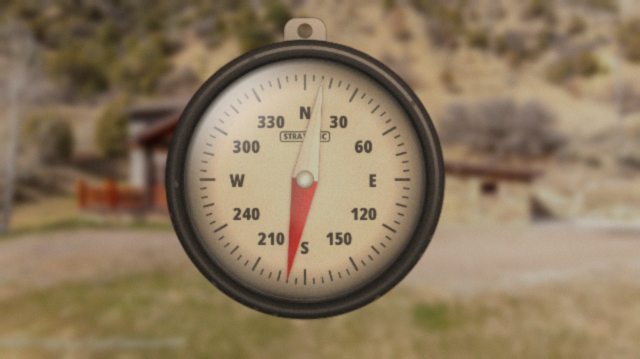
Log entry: 190°
